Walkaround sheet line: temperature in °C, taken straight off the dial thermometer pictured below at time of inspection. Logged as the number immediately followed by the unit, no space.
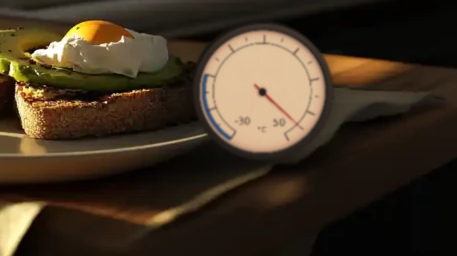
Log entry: 45°C
